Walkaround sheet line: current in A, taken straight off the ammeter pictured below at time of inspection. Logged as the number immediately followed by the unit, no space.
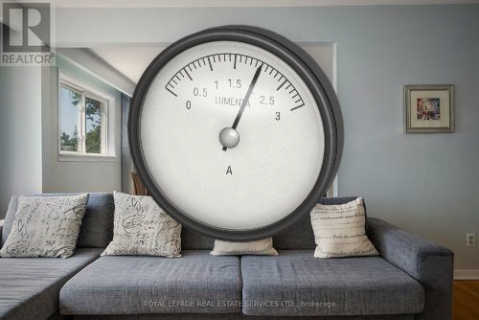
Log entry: 2A
